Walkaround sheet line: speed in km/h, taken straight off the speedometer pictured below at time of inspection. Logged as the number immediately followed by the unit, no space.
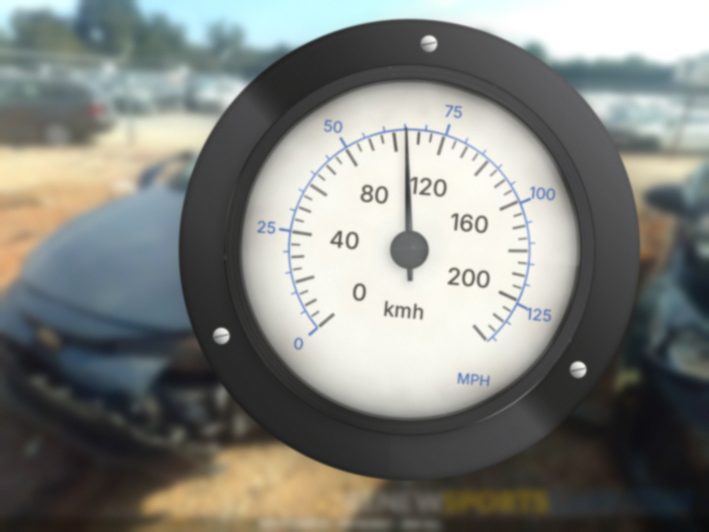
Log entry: 105km/h
